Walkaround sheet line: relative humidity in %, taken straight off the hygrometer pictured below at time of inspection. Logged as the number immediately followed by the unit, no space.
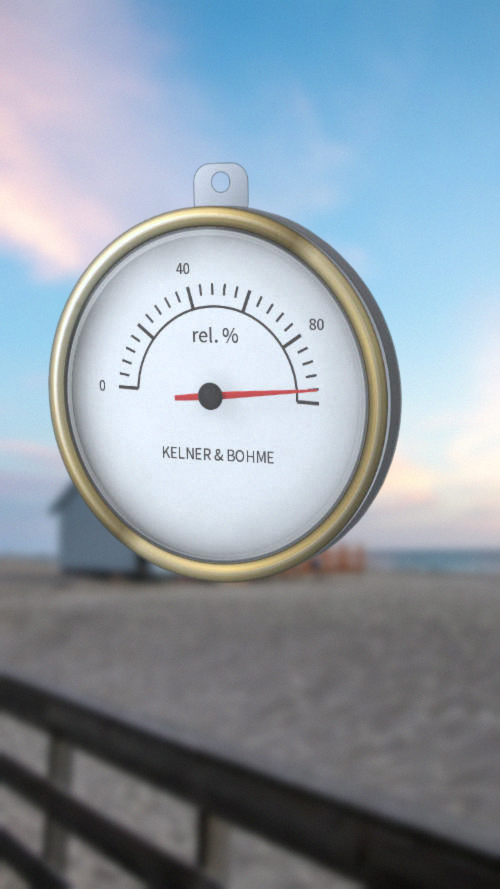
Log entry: 96%
